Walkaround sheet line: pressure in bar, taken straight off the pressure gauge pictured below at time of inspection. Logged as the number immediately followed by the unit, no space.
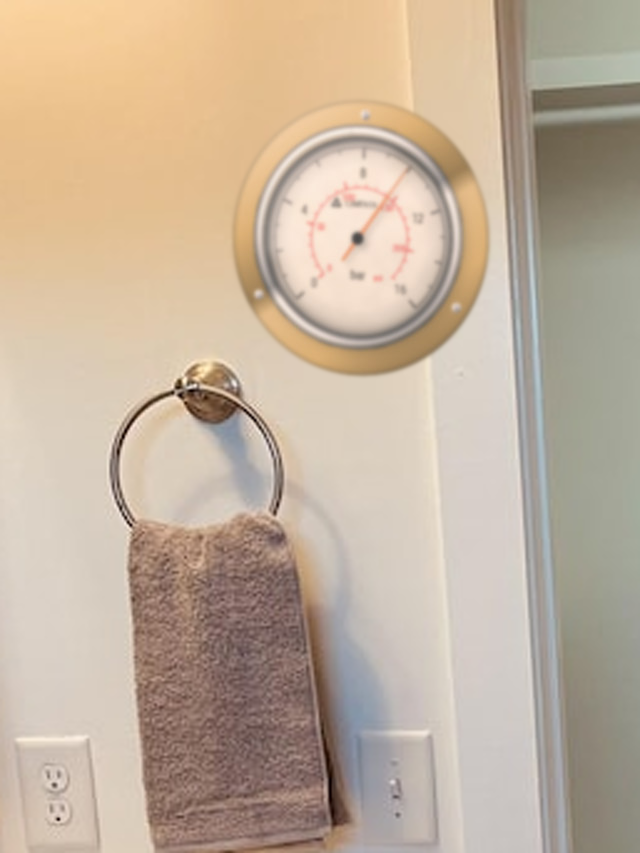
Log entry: 10bar
